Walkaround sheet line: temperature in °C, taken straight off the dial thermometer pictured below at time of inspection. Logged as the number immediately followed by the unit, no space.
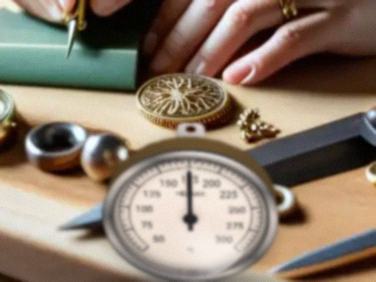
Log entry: 175°C
